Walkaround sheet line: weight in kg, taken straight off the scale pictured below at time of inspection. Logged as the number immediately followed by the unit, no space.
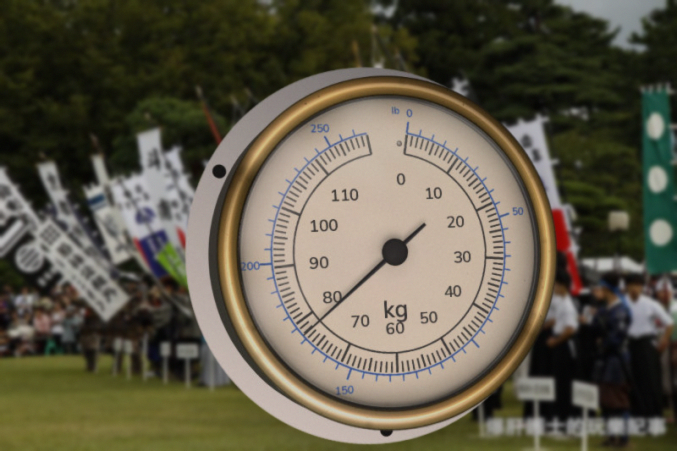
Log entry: 78kg
